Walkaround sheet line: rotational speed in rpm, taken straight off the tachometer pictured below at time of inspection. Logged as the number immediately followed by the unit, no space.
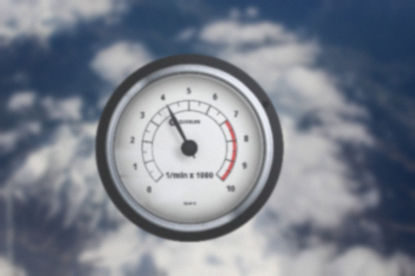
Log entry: 4000rpm
